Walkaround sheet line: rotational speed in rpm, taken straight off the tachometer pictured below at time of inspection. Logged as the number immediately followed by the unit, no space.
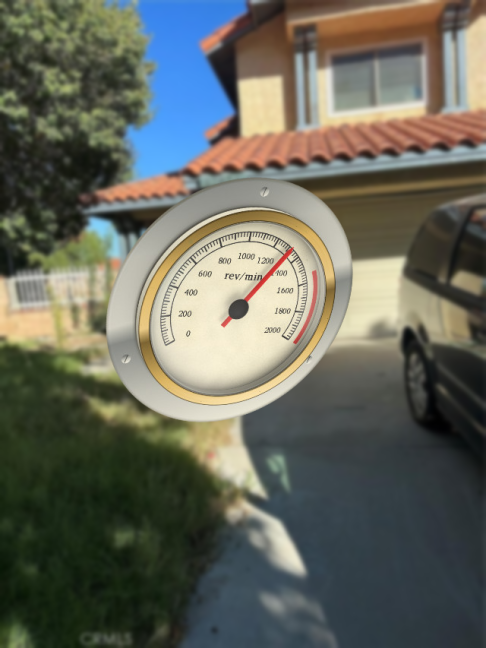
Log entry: 1300rpm
